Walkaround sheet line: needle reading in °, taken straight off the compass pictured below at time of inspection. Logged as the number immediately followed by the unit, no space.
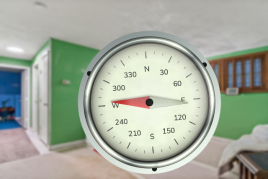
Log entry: 275°
